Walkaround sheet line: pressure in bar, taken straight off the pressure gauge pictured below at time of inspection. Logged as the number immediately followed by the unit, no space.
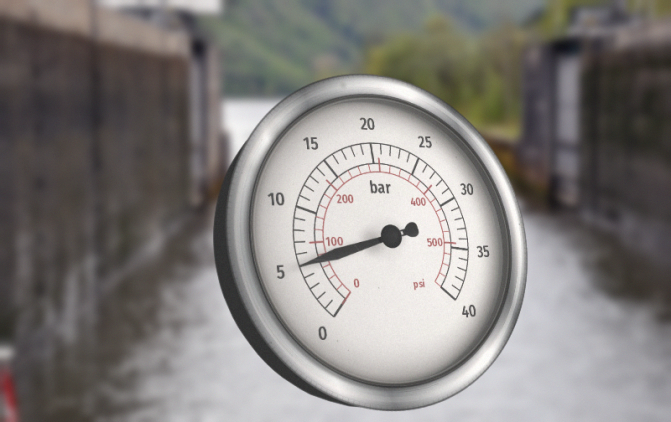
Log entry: 5bar
